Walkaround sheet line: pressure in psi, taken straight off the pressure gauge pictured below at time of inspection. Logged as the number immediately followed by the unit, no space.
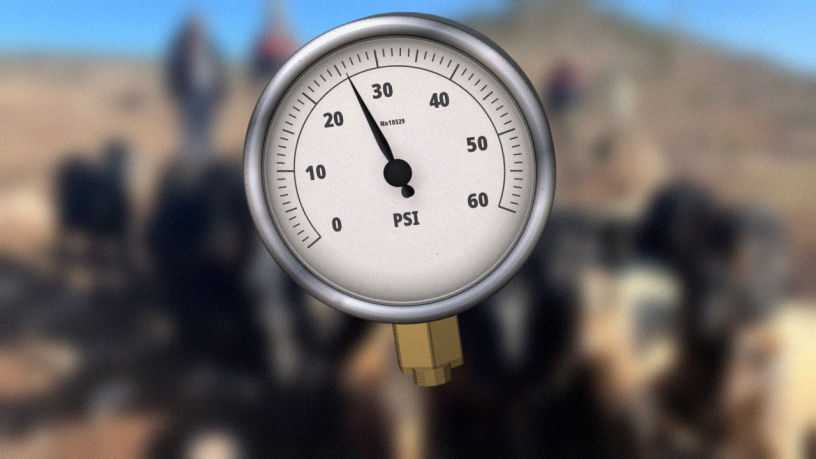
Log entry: 26psi
